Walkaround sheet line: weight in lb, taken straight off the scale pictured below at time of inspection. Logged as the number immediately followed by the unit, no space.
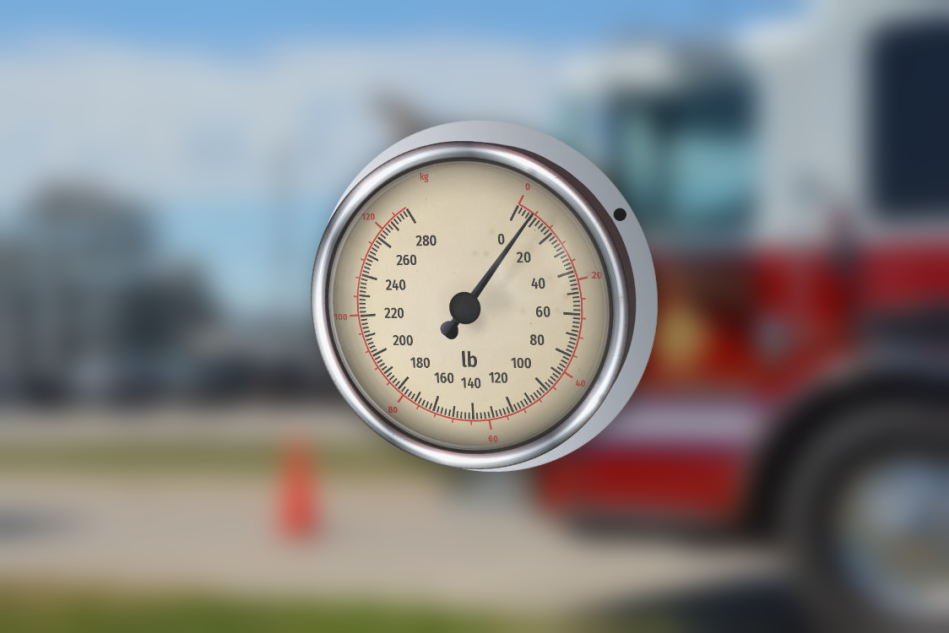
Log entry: 8lb
